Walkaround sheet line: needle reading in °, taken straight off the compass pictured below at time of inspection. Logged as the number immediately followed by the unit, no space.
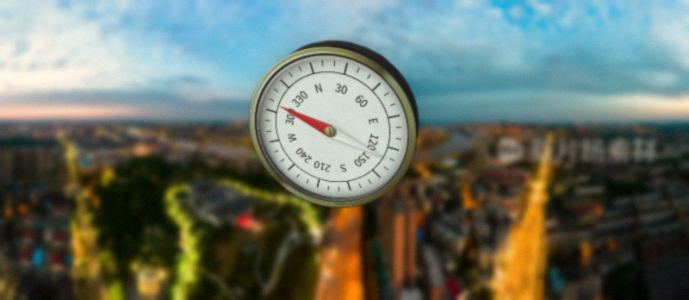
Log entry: 310°
